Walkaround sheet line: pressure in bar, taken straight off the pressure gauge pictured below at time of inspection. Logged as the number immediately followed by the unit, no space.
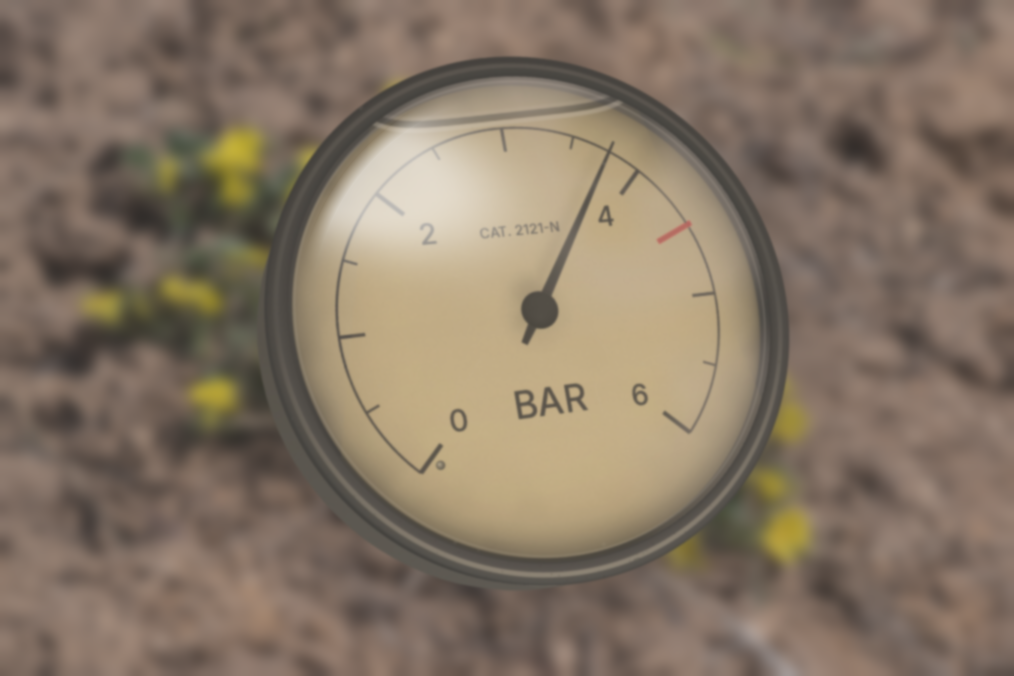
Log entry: 3.75bar
